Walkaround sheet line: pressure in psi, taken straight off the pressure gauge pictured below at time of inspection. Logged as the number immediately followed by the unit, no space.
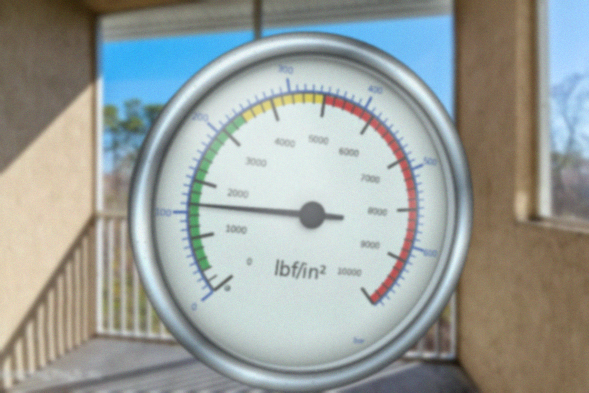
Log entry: 1600psi
